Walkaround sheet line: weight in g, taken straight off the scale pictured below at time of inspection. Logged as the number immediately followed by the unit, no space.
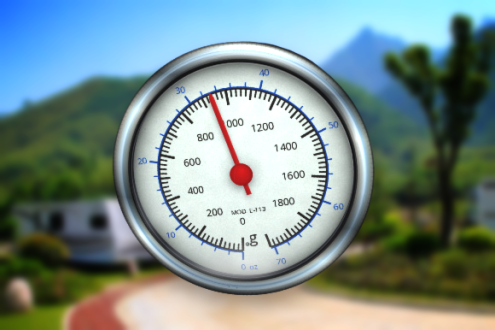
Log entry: 940g
